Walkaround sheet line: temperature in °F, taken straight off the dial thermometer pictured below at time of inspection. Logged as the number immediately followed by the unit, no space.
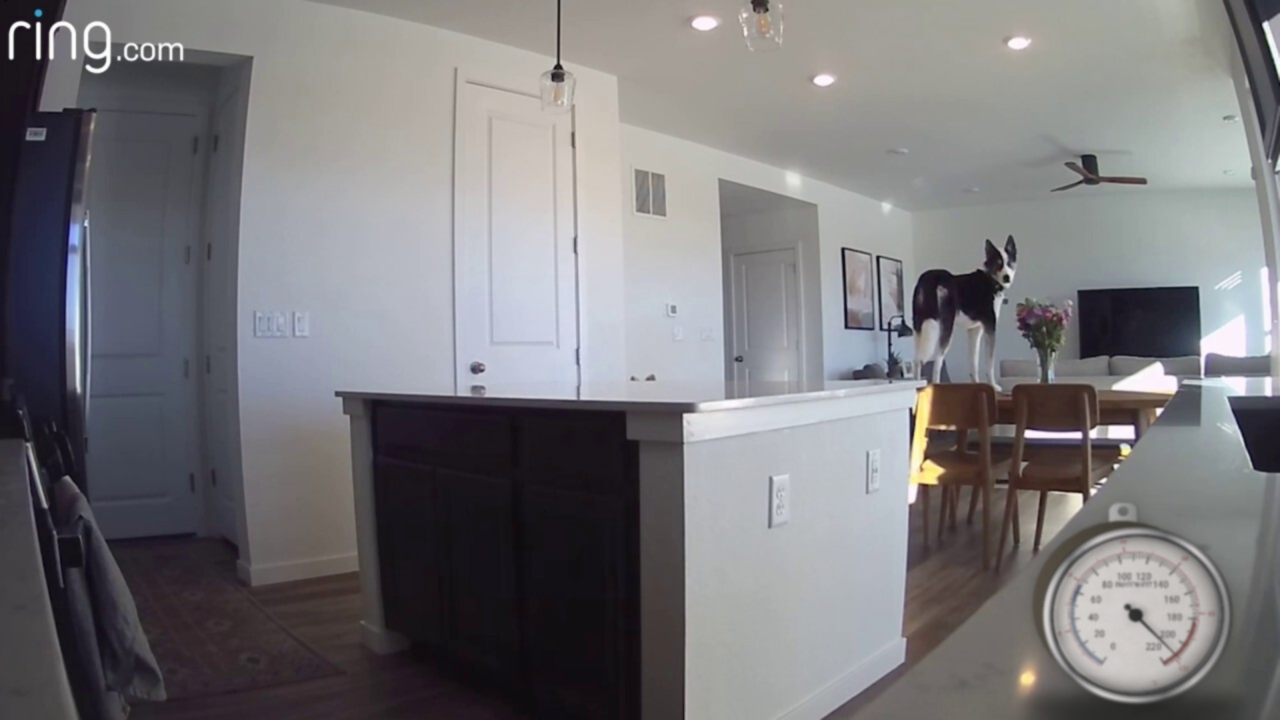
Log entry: 210°F
